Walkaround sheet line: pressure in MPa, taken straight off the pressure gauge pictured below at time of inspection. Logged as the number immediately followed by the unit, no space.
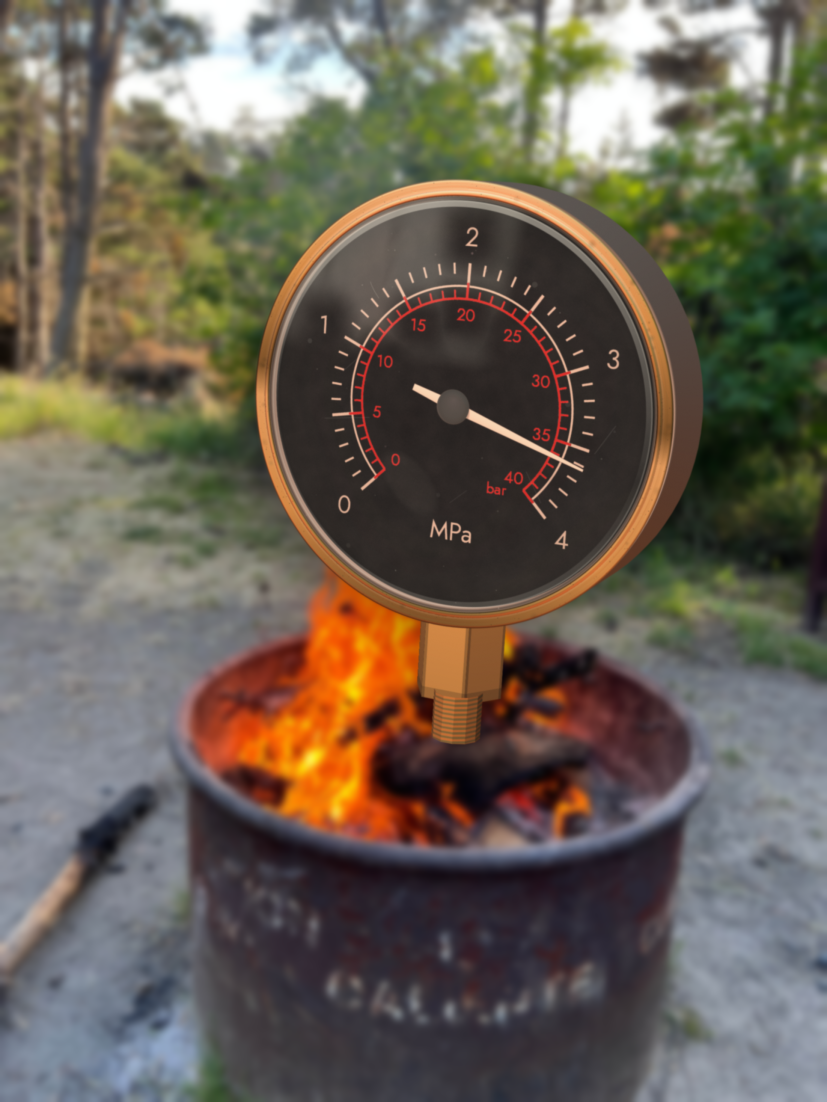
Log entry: 3.6MPa
